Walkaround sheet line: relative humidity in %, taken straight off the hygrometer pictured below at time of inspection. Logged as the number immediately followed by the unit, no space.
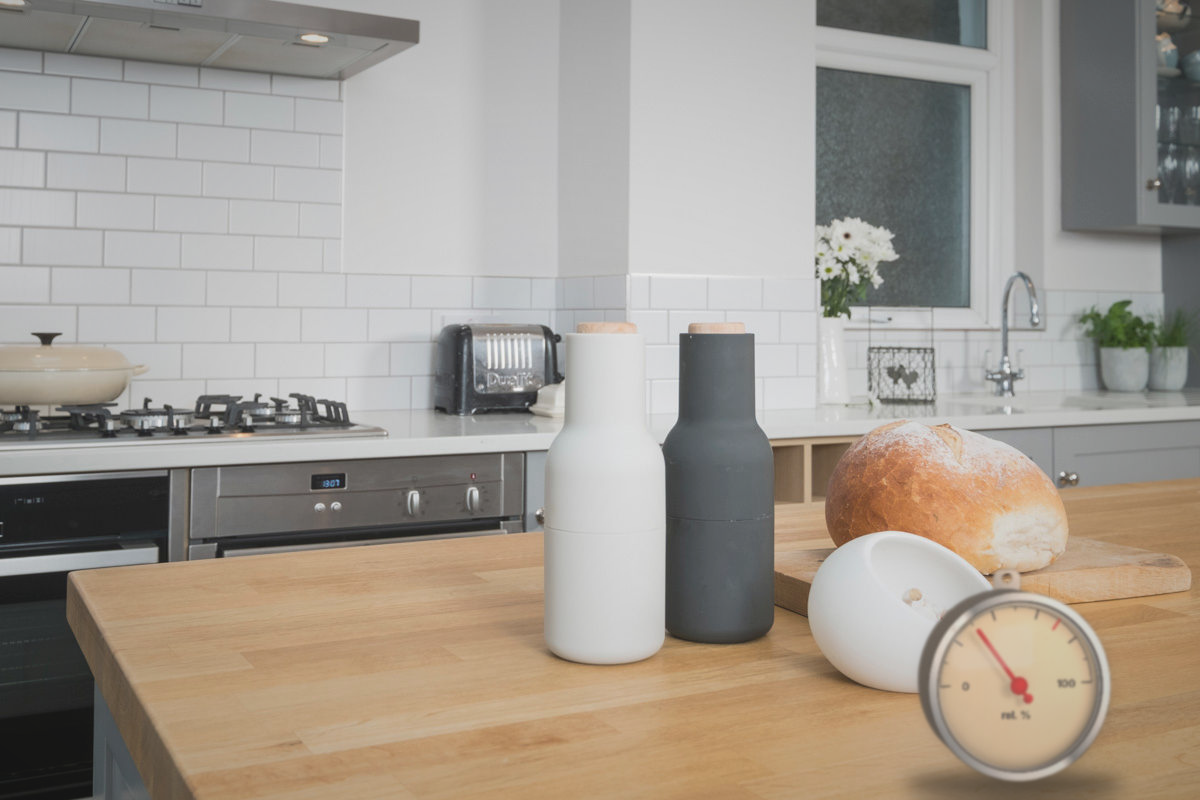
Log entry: 30%
